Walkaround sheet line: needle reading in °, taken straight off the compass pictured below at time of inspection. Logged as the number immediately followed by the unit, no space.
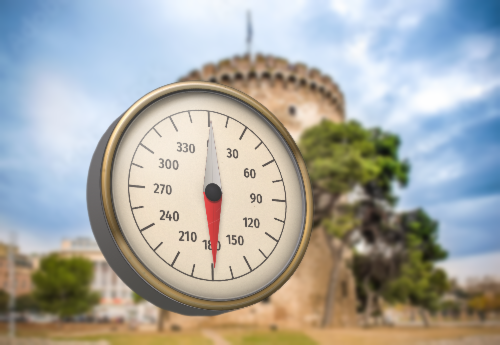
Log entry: 180°
